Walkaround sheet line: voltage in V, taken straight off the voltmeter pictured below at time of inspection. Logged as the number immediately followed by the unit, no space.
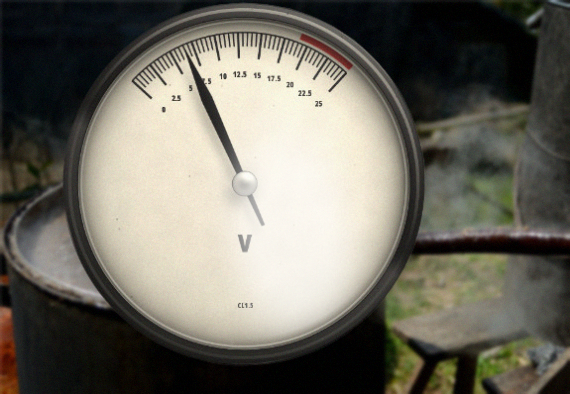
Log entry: 6.5V
